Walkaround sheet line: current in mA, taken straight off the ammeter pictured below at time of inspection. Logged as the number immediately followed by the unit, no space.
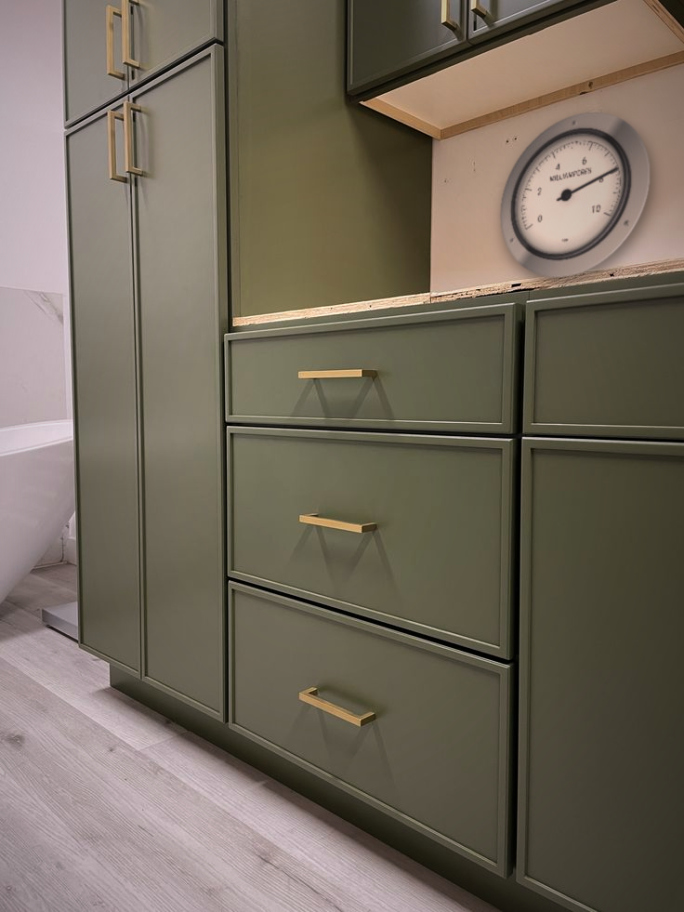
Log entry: 8mA
